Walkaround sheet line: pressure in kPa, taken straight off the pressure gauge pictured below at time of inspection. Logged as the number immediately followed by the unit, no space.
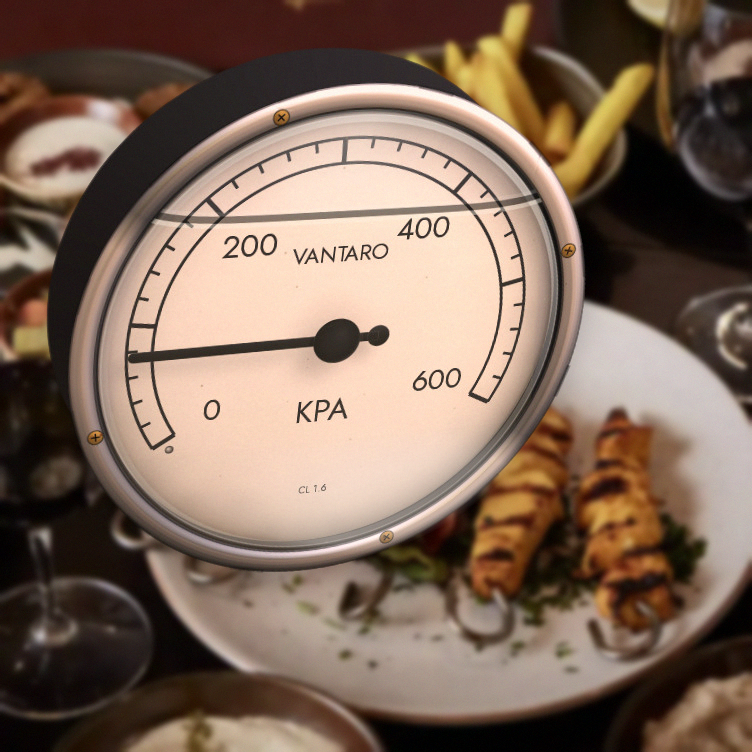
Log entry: 80kPa
